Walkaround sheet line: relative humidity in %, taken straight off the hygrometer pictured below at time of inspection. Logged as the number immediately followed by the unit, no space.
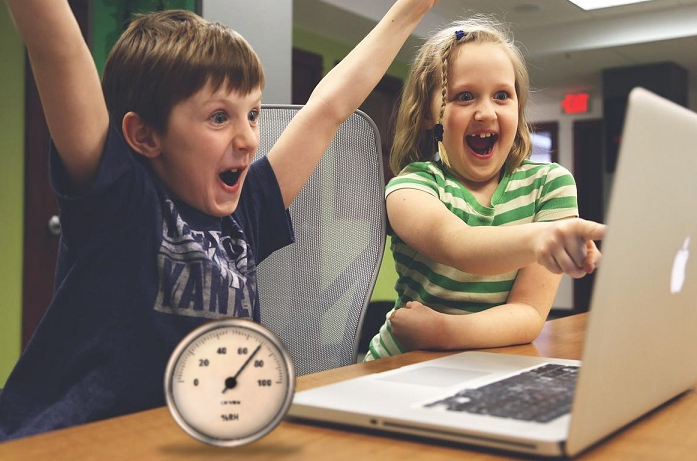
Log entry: 70%
